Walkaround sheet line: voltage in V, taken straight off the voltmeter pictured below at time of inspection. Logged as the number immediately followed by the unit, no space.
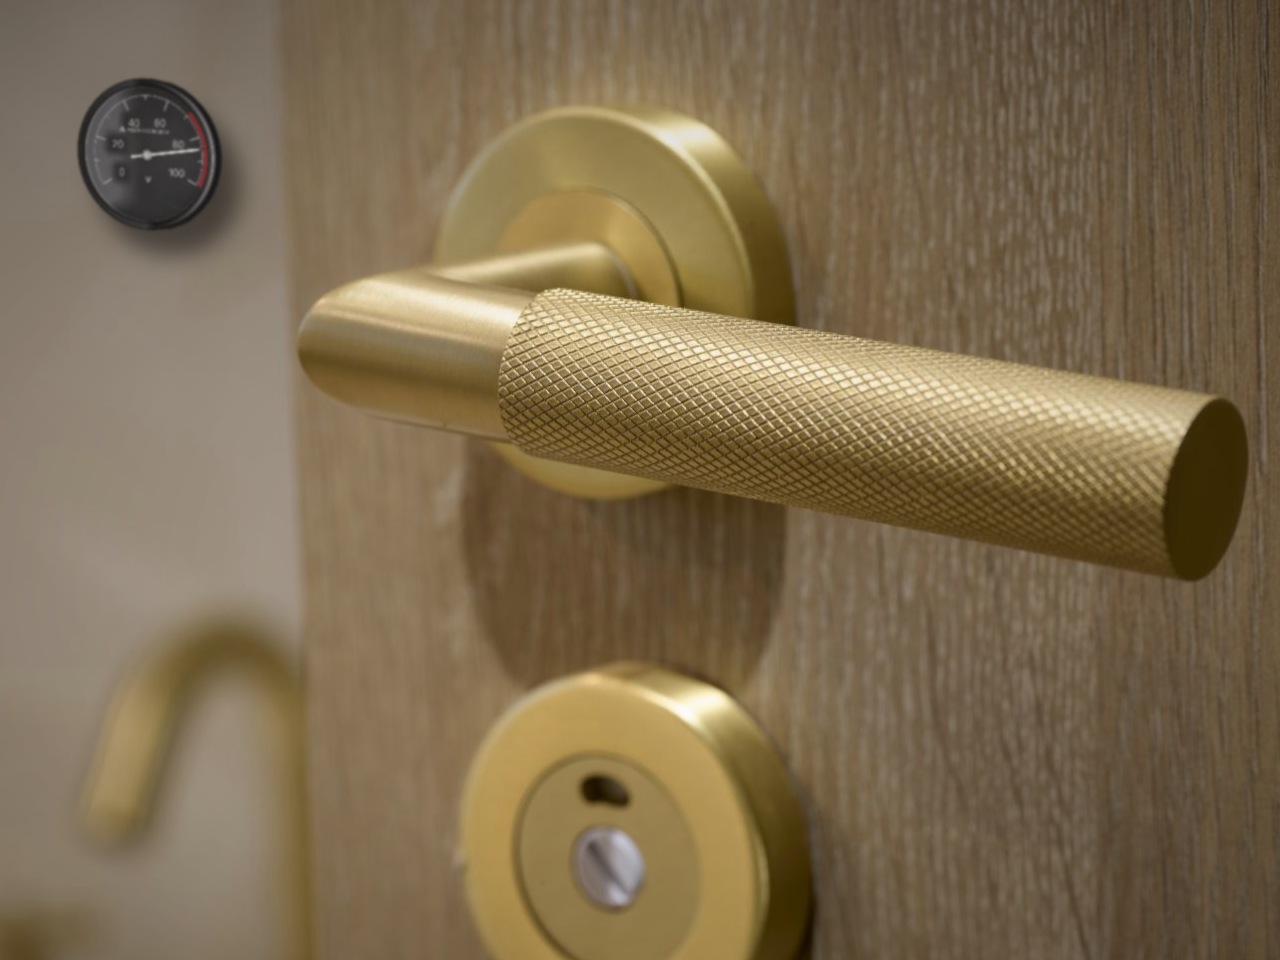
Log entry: 85V
